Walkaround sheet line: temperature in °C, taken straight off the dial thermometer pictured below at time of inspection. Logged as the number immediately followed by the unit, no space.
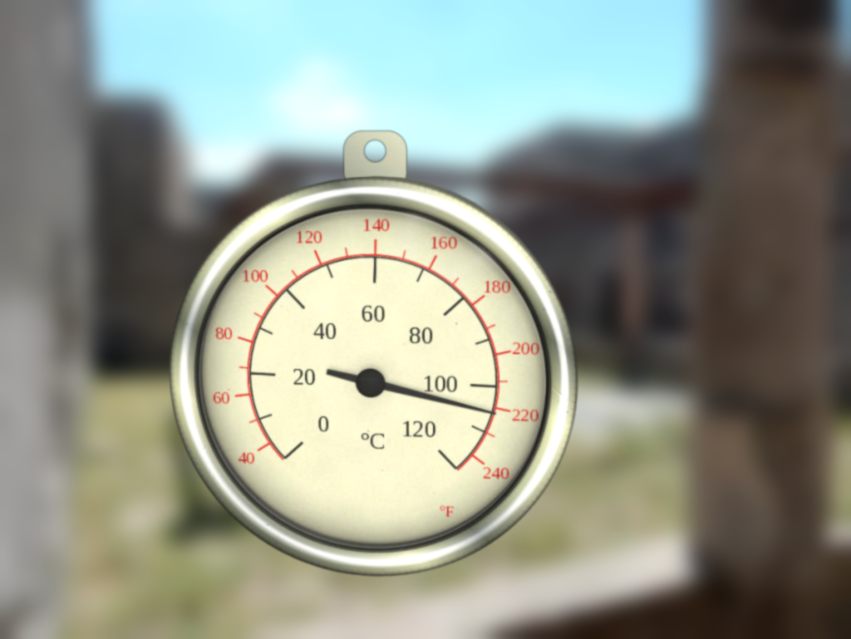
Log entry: 105°C
